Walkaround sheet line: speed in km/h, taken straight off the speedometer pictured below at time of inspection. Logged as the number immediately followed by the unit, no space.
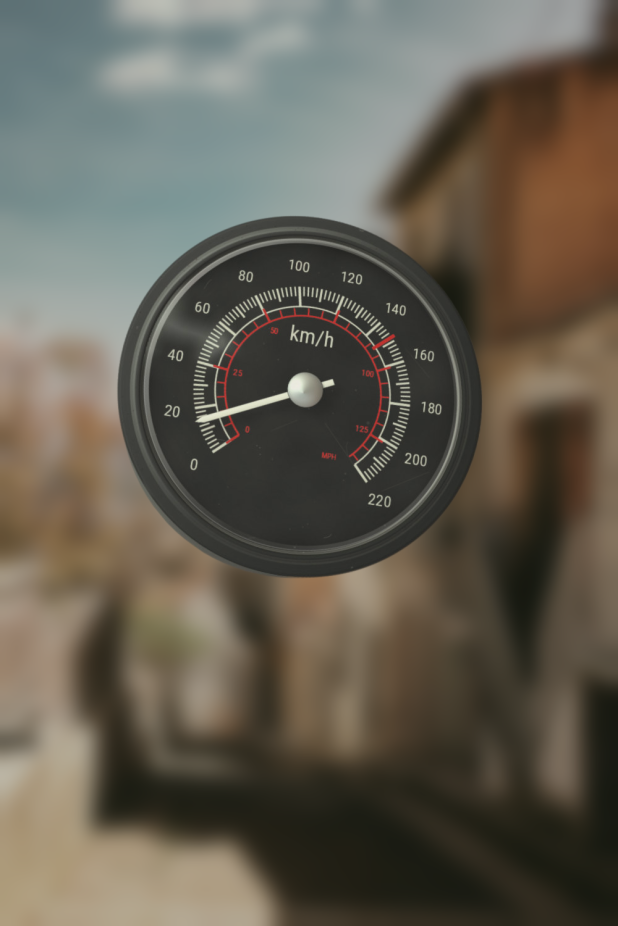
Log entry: 14km/h
